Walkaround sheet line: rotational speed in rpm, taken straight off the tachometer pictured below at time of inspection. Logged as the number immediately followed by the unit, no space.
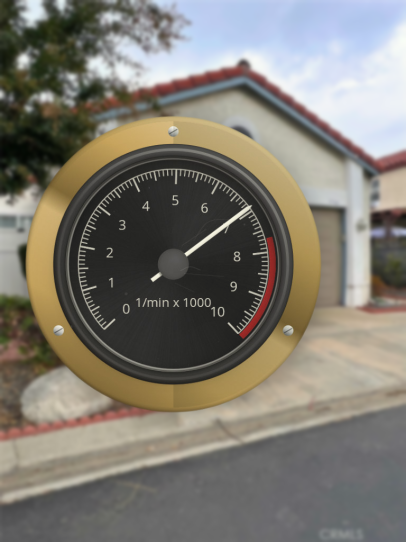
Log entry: 6900rpm
